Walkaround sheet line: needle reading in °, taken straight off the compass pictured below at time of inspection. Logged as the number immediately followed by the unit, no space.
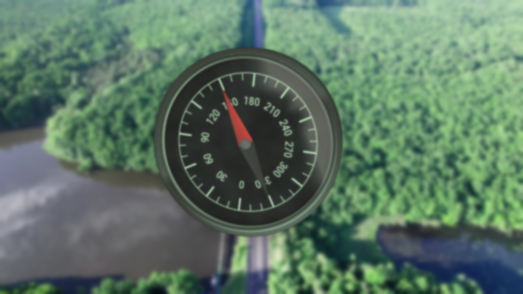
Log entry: 150°
